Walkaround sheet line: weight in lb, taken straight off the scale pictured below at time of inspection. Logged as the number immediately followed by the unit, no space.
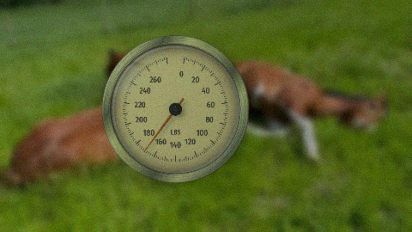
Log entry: 170lb
